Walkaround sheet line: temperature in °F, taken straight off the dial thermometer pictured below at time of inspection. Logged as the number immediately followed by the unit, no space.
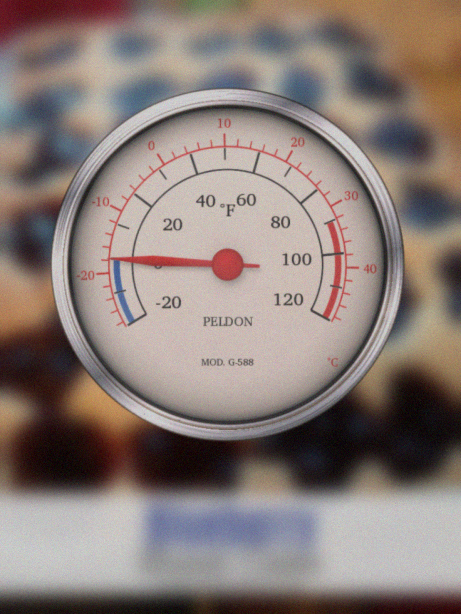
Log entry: 0°F
